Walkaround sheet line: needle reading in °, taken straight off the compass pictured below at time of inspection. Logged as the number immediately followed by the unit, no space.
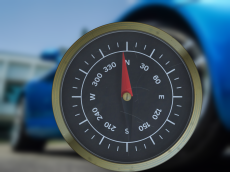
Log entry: 355°
